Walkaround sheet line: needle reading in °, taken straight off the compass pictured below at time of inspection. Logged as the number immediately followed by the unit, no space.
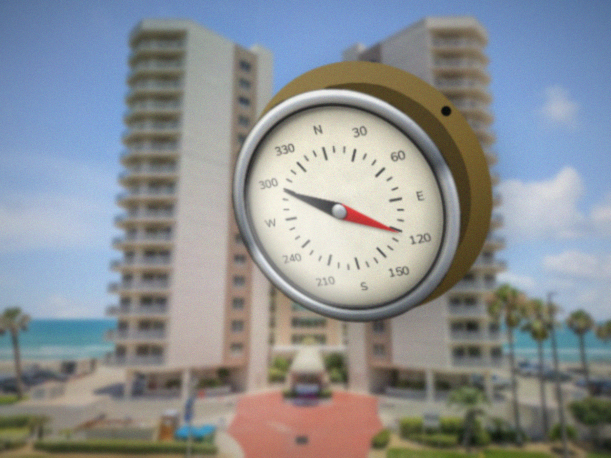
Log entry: 120°
